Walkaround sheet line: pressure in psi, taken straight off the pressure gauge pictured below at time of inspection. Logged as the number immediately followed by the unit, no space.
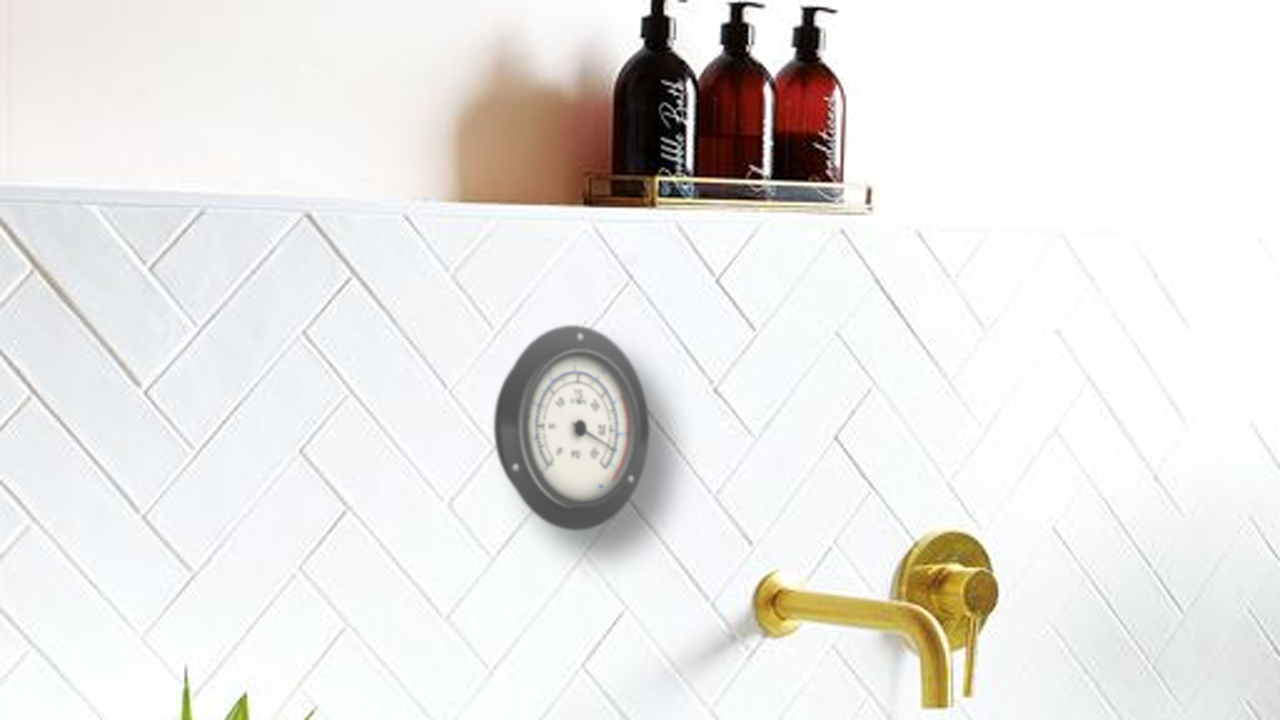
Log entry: 27.5psi
